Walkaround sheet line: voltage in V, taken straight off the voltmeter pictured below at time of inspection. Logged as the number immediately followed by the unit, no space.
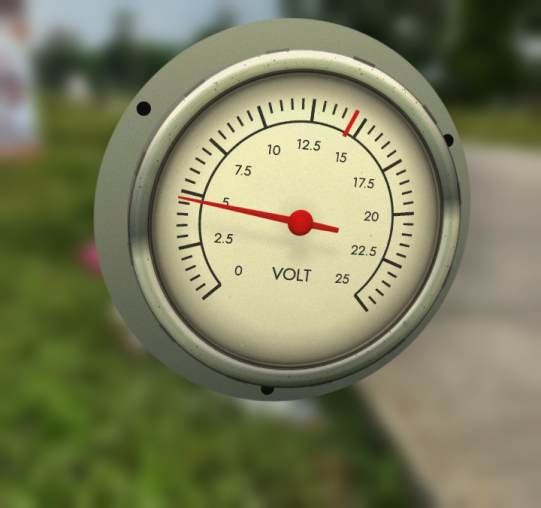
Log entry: 4.75V
